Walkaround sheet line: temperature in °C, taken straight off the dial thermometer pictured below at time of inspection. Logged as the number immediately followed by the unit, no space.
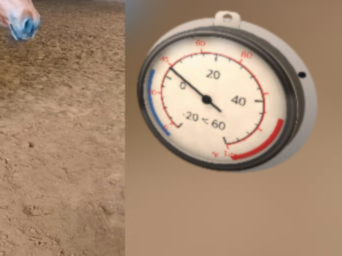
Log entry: 4°C
